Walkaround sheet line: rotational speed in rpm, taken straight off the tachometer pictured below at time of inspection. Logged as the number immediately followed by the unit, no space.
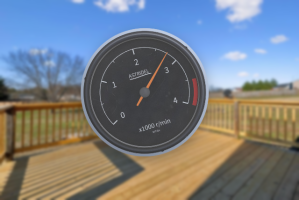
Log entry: 2750rpm
